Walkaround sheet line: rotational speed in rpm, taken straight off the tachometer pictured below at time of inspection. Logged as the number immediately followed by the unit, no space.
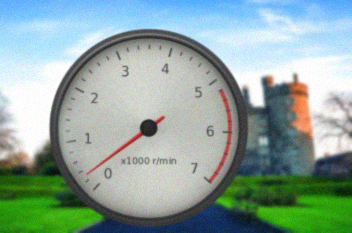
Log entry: 300rpm
